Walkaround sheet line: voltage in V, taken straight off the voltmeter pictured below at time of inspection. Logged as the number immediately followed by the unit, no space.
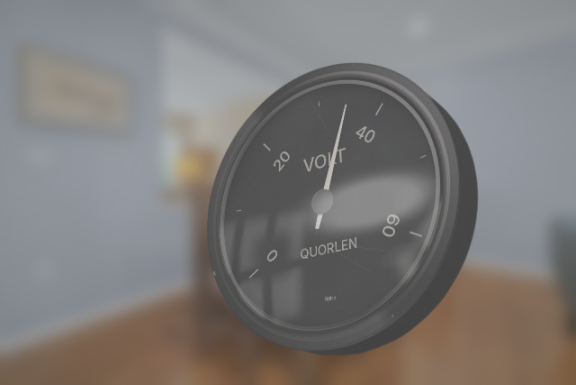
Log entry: 35V
